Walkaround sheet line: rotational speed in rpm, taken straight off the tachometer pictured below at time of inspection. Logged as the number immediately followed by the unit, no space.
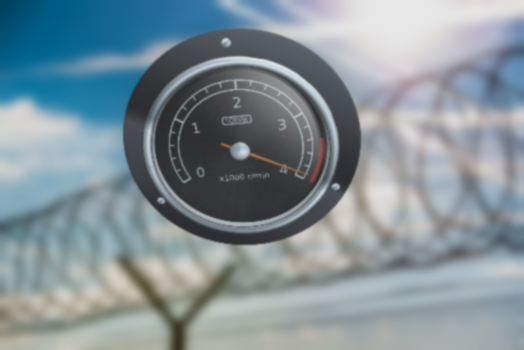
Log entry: 3900rpm
